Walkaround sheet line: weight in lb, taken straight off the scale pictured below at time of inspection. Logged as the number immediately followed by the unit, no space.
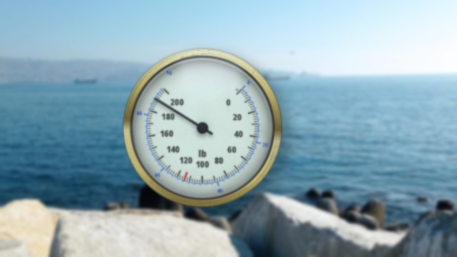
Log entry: 190lb
